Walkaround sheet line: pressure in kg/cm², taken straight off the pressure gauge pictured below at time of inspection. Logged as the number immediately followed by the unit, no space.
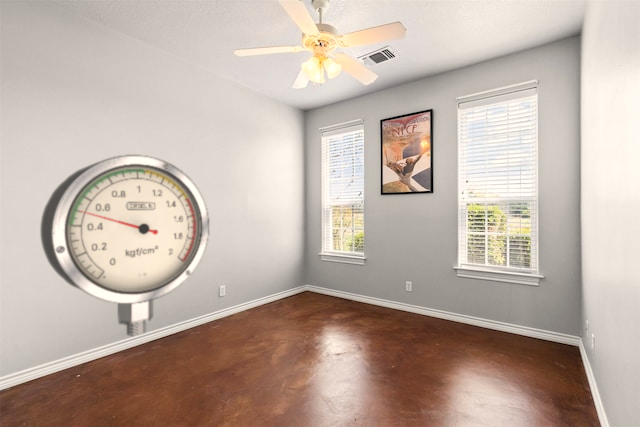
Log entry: 0.5kg/cm²
